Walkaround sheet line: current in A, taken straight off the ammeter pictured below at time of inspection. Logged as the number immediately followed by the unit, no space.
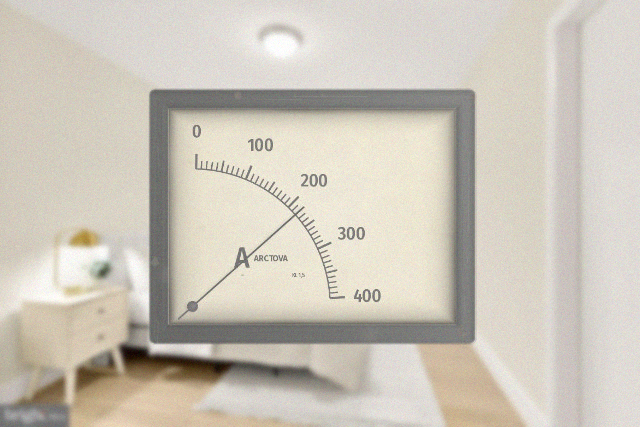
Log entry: 220A
